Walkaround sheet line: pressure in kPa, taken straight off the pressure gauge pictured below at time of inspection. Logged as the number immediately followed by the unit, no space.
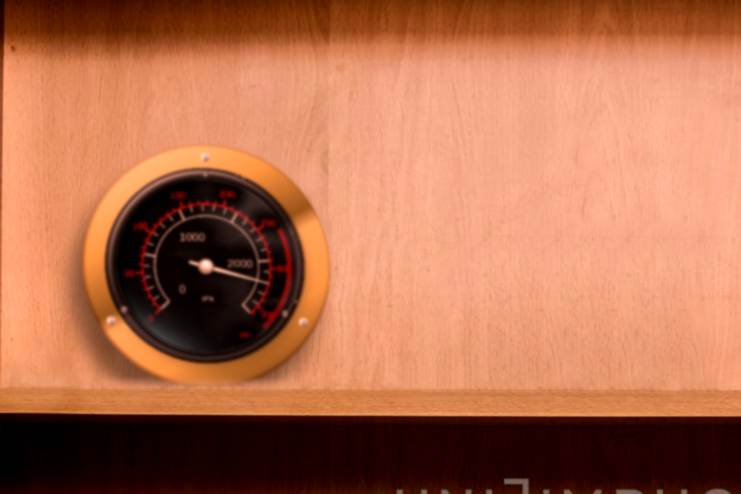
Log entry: 2200kPa
